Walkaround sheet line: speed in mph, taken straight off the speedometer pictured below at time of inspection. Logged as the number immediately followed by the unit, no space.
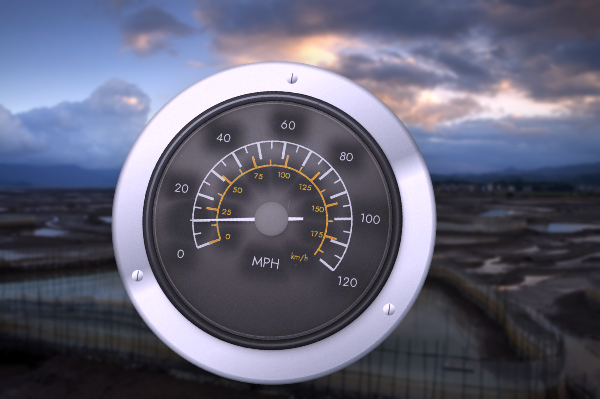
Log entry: 10mph
